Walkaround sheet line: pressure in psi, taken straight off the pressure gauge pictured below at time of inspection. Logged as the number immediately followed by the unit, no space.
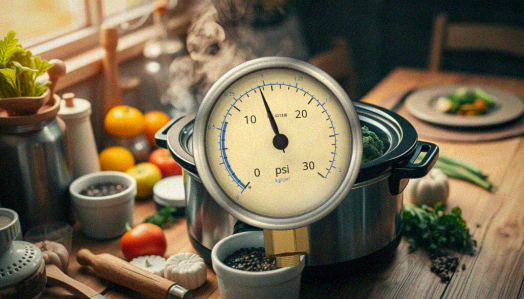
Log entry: 13.5psi
